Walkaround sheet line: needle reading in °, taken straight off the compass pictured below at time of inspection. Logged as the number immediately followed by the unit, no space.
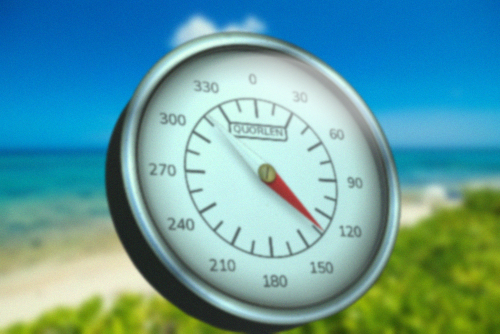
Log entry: 135°
